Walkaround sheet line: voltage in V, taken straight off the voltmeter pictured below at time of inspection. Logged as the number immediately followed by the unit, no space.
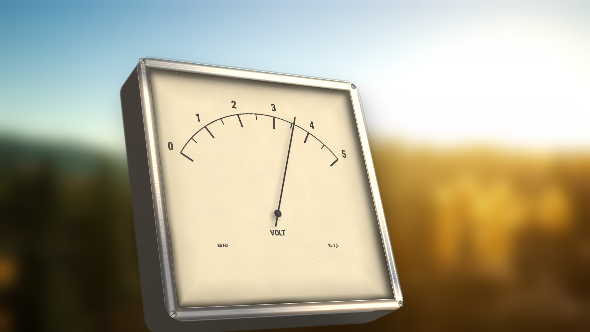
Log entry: 3.5V
